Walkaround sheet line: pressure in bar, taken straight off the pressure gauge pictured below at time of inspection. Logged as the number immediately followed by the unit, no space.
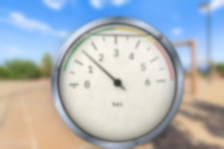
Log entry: 1.5bar
